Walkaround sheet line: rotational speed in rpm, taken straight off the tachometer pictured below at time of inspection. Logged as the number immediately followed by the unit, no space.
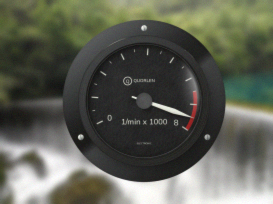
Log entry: 7500rpm
